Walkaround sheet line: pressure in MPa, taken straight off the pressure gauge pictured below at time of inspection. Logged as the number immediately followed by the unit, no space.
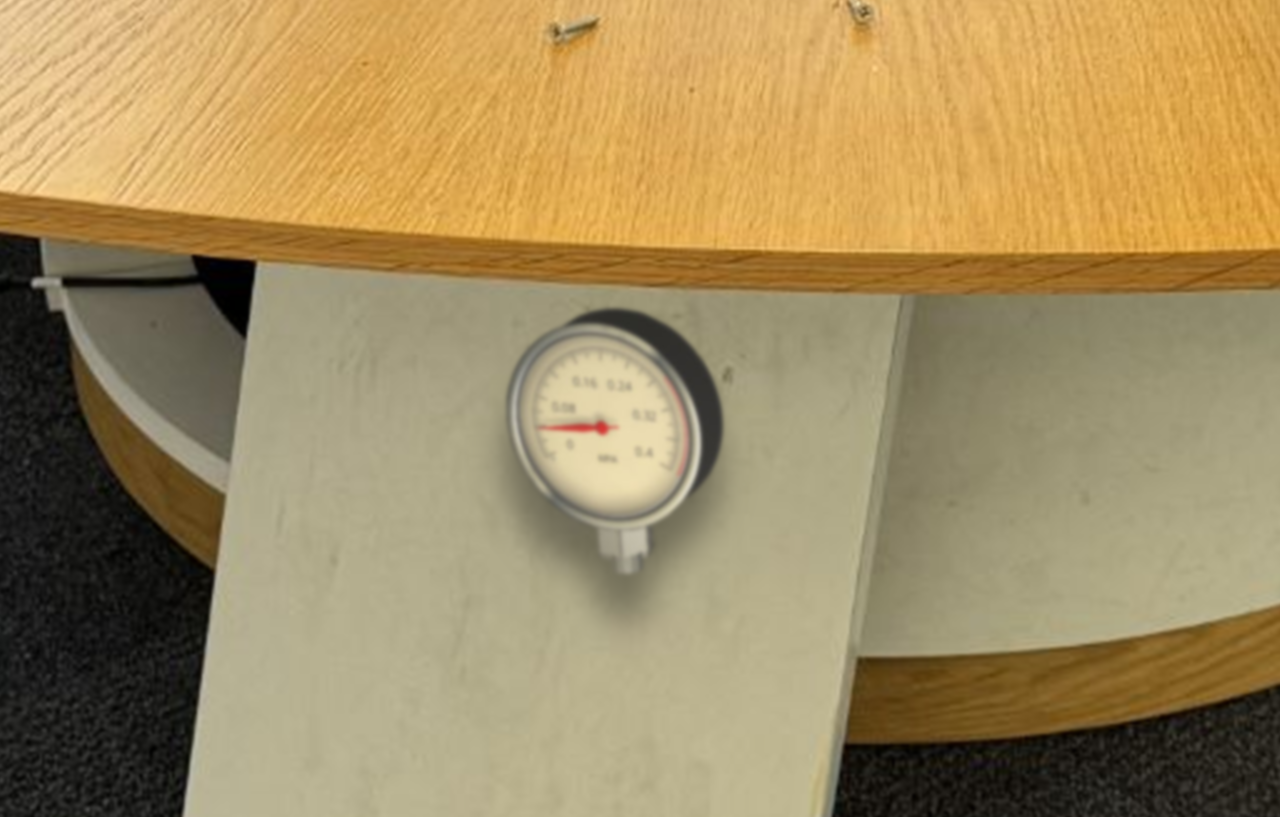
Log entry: 0.04MPa
